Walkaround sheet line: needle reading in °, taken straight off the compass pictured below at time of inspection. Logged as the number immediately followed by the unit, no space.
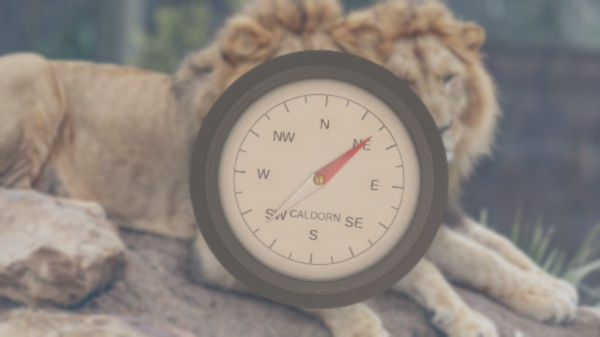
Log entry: 45°
